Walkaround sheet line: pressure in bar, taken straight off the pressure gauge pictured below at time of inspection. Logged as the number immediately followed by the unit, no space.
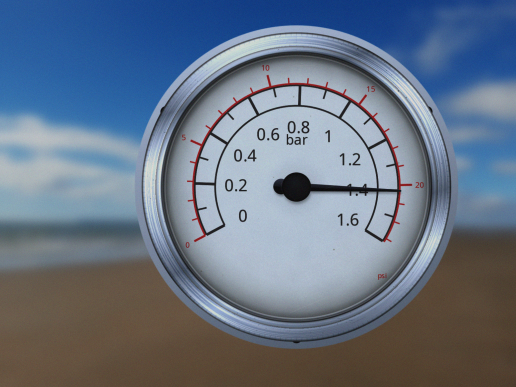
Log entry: 1.4bar
